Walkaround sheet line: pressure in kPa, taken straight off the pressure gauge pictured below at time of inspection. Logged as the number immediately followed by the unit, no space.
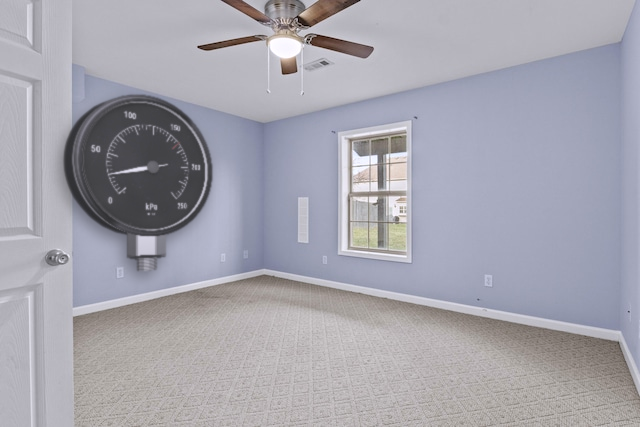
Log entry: 25kPa
